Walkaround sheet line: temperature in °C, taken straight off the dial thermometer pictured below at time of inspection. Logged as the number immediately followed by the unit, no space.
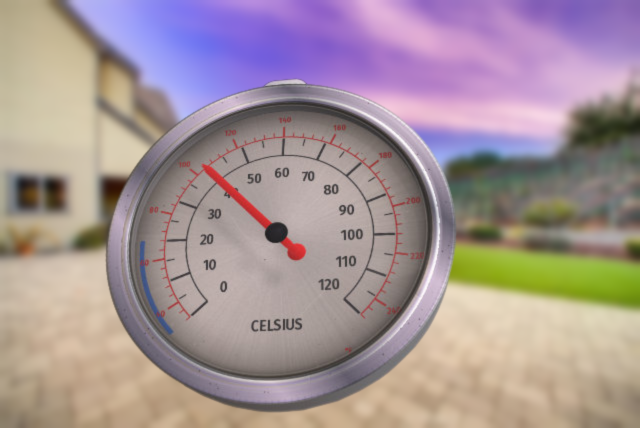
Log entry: 40°C
